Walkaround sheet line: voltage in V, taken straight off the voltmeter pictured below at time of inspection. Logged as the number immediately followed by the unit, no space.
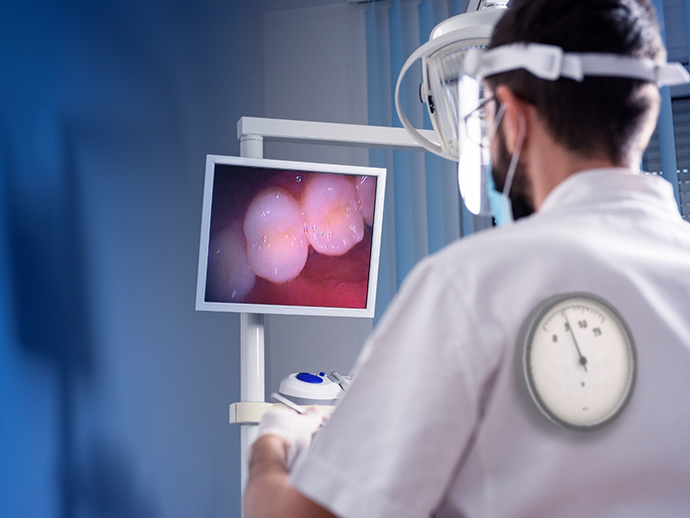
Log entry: 5V
